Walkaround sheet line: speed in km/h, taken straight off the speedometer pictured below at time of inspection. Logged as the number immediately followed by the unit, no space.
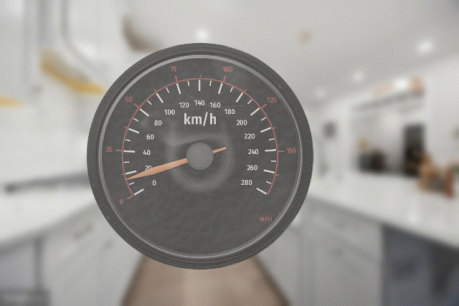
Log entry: 15km/h
